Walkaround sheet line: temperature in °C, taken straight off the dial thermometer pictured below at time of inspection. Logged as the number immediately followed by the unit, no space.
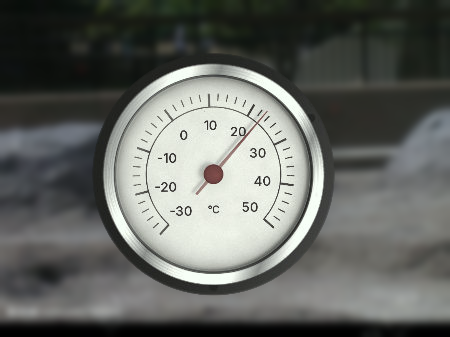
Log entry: 23°C
